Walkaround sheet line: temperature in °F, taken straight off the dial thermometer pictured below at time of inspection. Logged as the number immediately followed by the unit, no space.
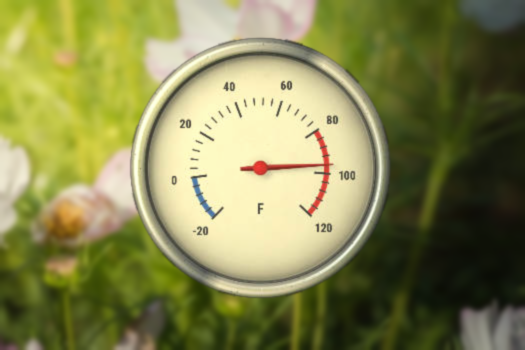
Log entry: 96°F
